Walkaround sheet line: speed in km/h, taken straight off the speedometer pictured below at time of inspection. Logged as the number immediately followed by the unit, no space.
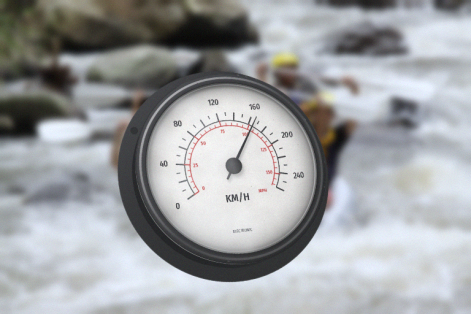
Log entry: 165km/h
